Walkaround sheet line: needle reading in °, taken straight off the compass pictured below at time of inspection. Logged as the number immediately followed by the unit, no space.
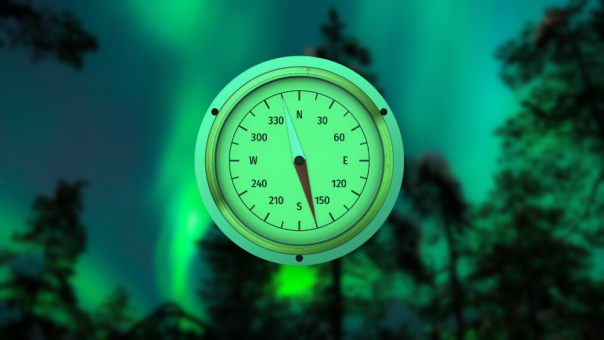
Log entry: 165°
